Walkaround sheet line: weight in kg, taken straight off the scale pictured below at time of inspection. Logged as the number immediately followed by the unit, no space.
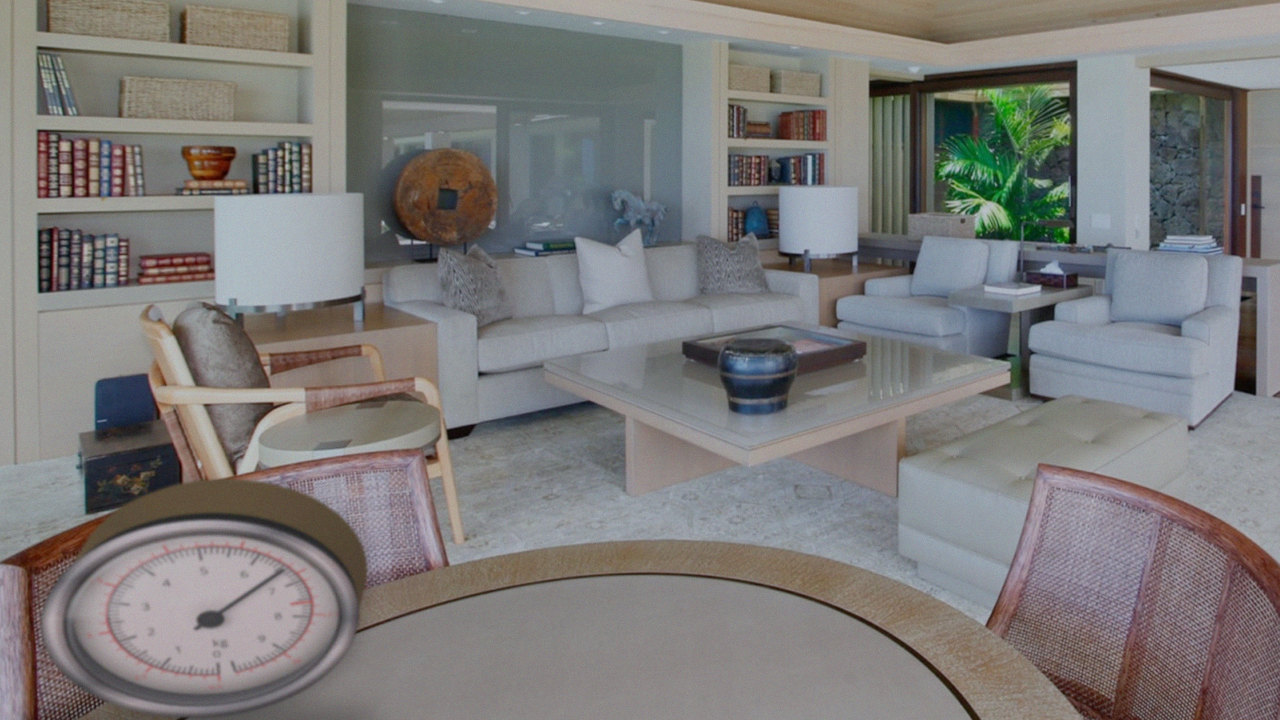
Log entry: 6.5kg
